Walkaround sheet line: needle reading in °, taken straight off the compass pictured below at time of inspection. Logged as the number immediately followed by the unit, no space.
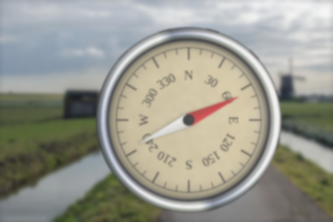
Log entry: 65°
